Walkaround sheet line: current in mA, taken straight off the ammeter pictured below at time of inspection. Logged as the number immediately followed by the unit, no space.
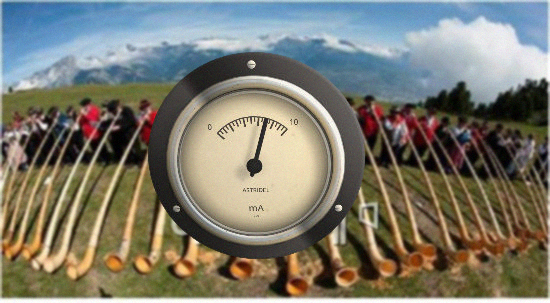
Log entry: 7mA
